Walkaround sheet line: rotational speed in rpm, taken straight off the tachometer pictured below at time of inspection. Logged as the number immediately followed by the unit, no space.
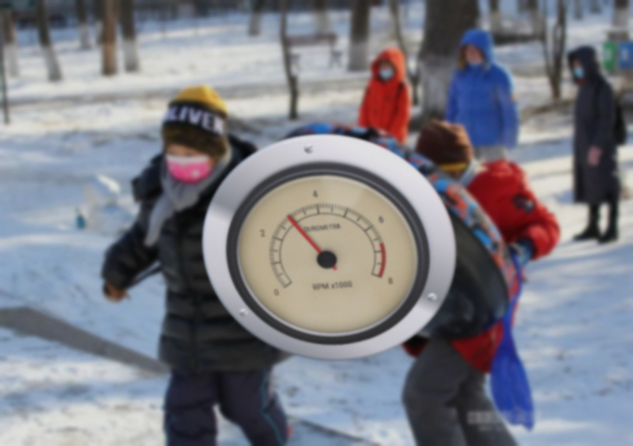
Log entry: 3000rpm
